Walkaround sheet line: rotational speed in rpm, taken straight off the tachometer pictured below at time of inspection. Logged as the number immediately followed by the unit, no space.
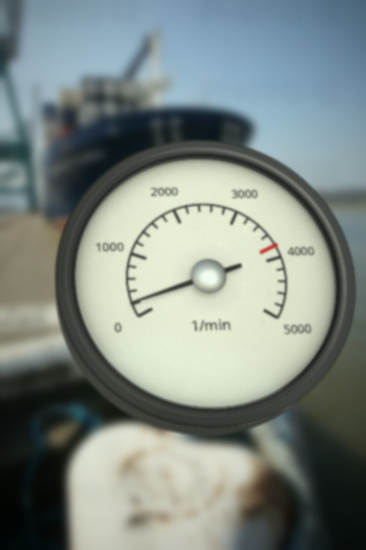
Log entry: 200rpm
